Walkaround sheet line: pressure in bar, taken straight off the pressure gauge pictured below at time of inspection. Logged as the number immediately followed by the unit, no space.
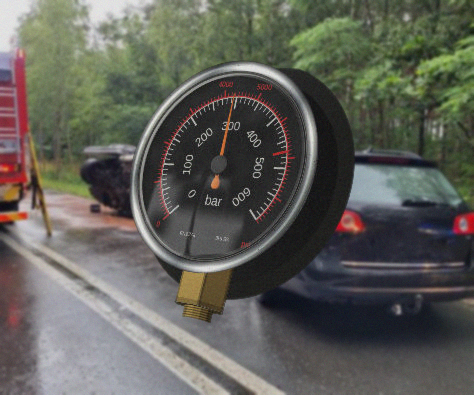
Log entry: 300bar
